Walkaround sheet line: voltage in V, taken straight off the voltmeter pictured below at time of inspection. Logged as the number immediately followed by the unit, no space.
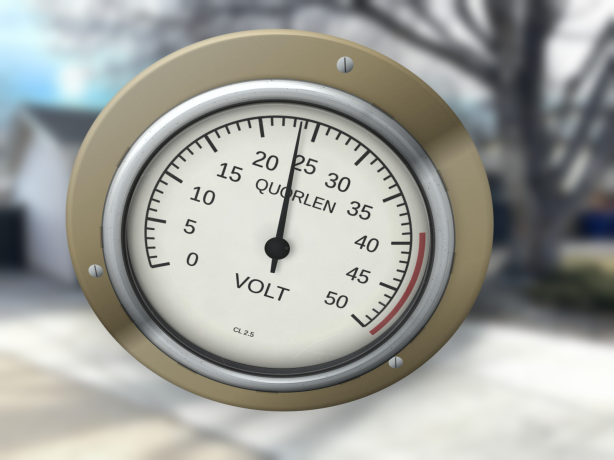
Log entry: 23.5V
